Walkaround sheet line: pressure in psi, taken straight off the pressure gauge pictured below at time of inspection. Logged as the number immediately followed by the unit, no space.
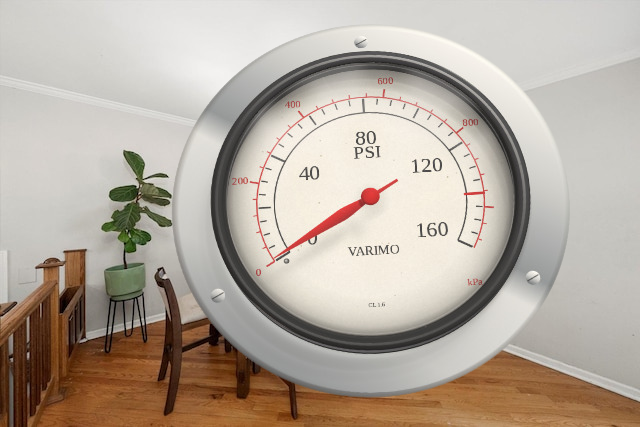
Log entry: 0psi
